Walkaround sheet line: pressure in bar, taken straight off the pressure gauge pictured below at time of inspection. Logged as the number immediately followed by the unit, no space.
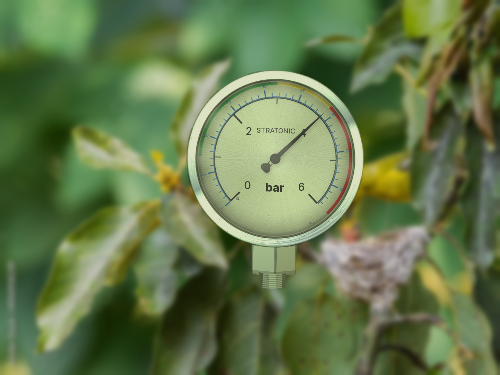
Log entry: 4bar
